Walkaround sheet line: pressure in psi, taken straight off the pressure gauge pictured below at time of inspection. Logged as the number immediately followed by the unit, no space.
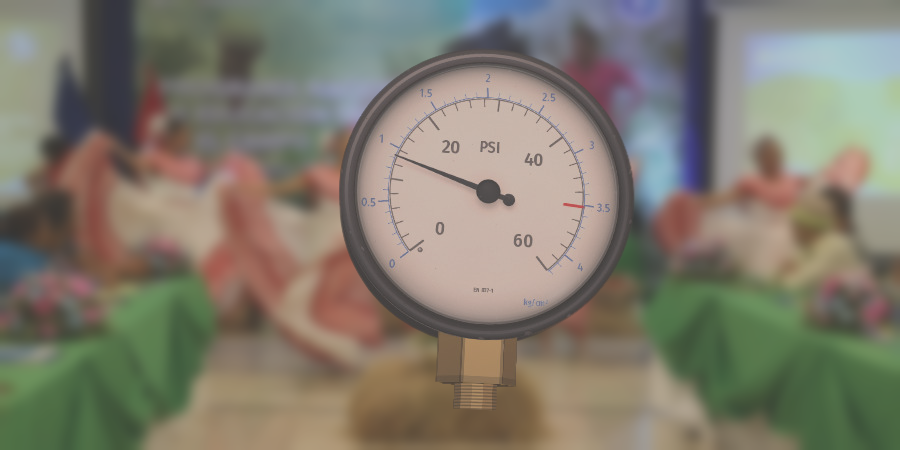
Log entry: 13psi
